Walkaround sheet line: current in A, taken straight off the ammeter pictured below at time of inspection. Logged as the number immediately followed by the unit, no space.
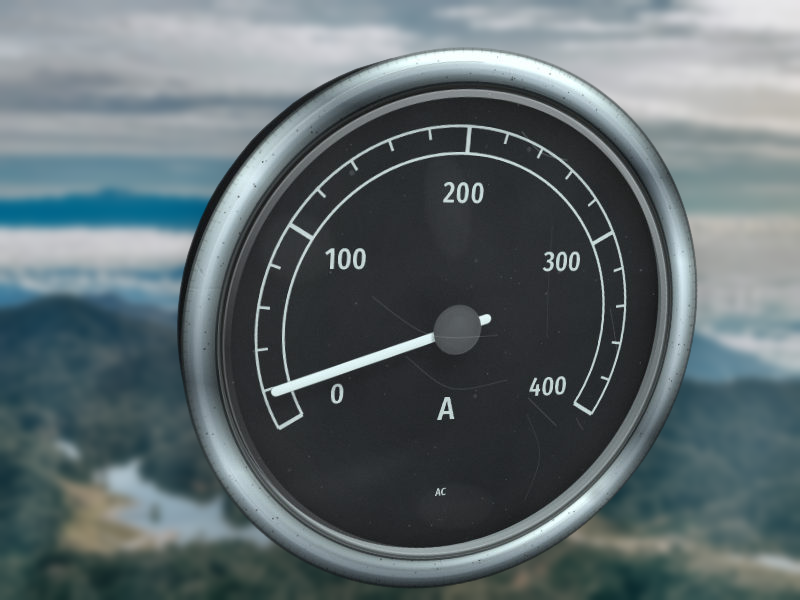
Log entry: 20A
